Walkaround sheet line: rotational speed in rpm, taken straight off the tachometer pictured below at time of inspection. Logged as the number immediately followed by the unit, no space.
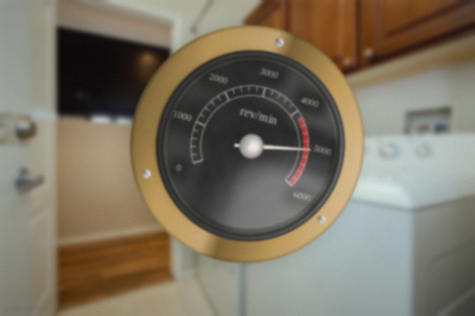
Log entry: 5000rpm
